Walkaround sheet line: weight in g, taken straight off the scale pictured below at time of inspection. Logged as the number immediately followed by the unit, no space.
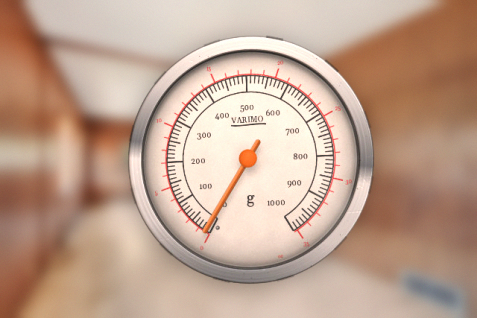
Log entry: 10g
